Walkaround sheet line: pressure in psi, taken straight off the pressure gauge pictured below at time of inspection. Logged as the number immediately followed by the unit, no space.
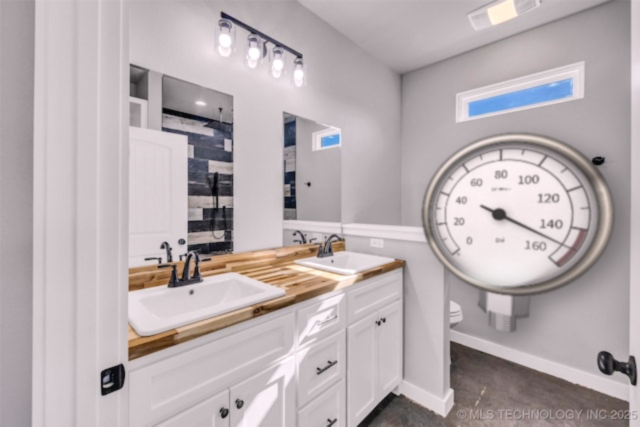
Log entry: 150psi
